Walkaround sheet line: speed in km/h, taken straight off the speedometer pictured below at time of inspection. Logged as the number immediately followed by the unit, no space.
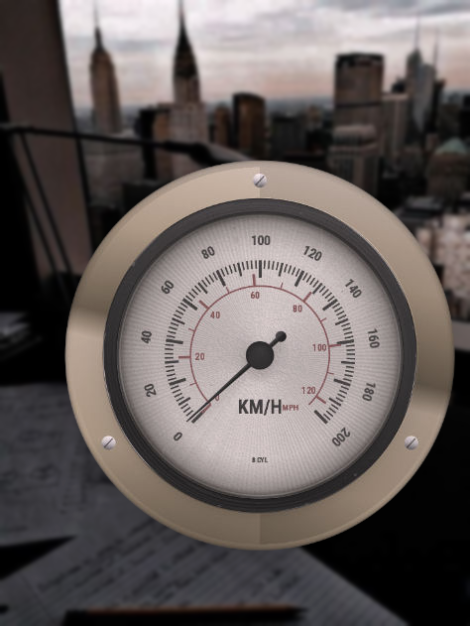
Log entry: 2km/h
